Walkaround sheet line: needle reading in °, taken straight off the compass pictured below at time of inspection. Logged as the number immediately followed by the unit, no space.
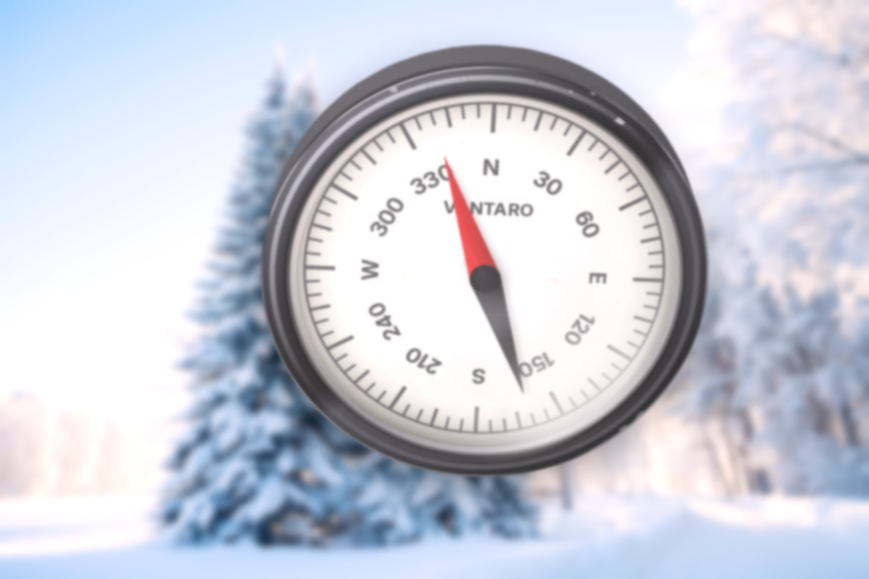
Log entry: 340°
